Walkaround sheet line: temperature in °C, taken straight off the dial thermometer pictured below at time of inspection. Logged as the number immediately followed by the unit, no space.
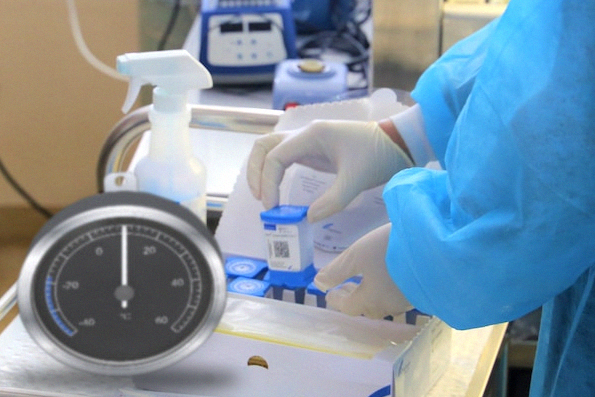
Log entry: 10°C
